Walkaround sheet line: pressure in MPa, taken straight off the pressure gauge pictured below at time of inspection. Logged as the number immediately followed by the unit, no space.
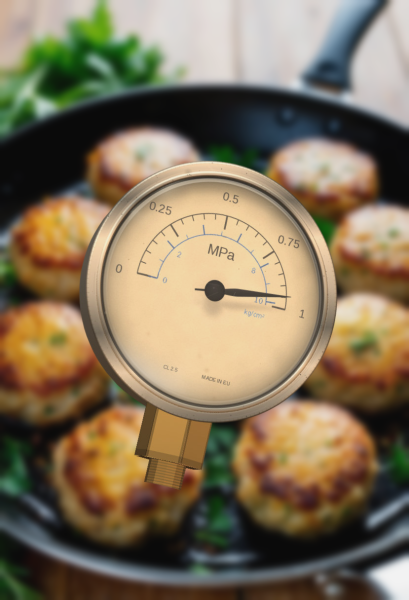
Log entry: 0.95MPa
